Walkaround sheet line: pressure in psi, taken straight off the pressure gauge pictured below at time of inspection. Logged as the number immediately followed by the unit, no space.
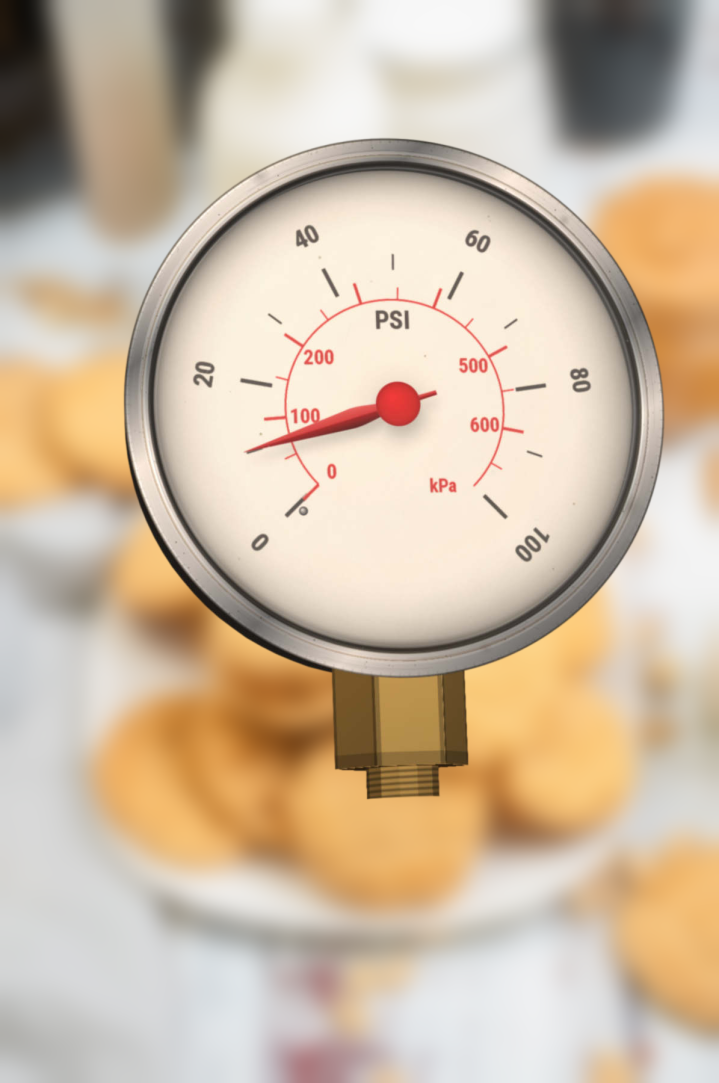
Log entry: 10psi
